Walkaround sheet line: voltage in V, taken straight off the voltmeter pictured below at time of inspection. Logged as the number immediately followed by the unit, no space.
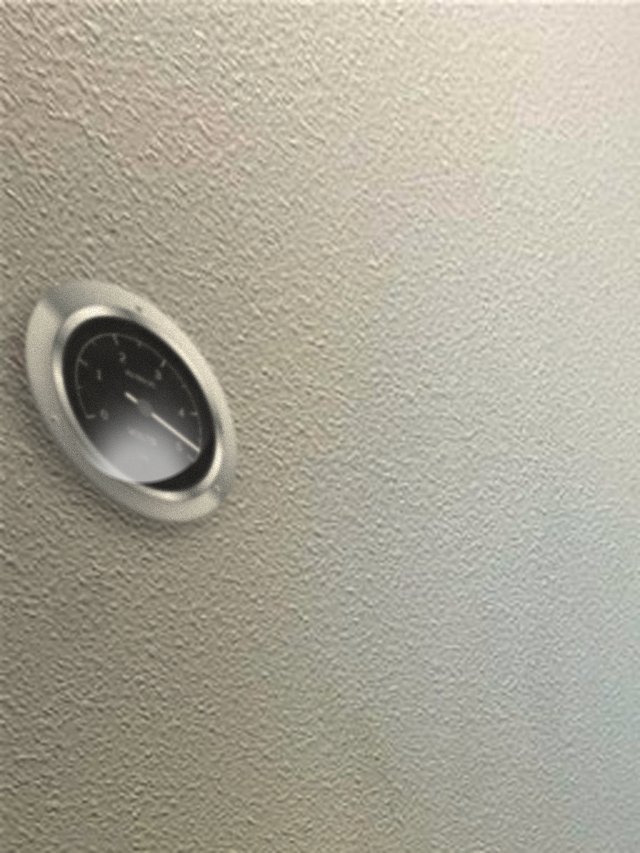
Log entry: 4.75V
